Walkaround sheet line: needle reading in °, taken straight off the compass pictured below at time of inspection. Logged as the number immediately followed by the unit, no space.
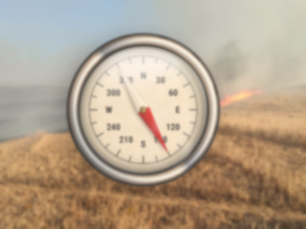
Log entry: 150°
